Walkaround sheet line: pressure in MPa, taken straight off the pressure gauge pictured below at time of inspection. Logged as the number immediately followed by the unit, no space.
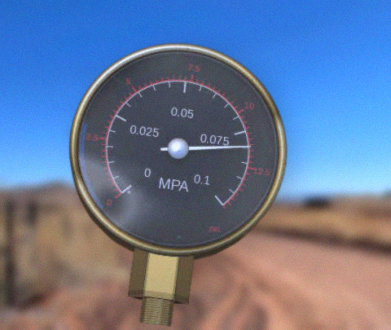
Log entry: 0.08MPa
